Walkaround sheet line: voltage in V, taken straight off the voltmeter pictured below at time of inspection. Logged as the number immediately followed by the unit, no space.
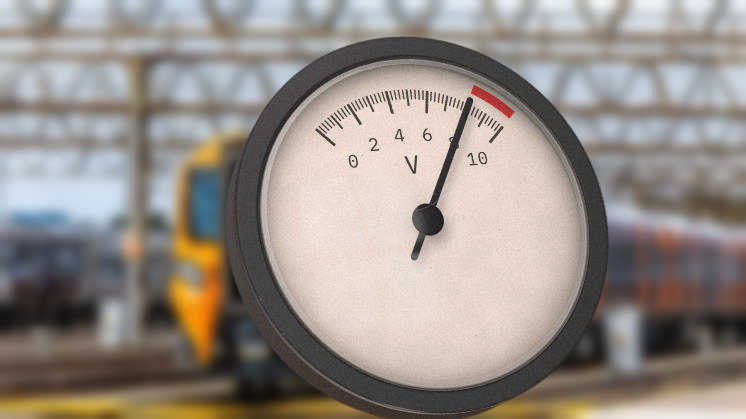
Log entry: 8V
